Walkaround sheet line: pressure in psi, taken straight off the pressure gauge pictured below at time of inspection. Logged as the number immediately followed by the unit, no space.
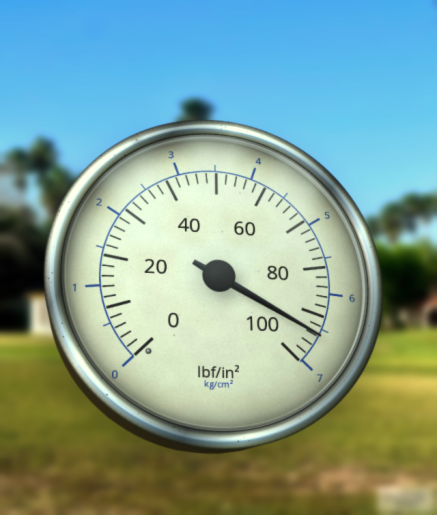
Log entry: 94psi
